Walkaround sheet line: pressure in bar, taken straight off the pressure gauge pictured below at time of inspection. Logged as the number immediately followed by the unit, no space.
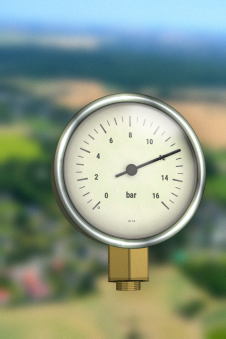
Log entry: 12bar
